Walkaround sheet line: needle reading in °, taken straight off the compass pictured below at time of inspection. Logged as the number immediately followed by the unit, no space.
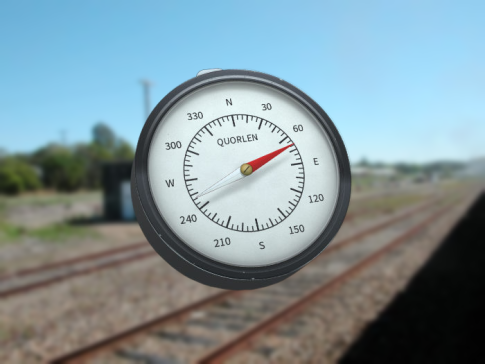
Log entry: 70°
